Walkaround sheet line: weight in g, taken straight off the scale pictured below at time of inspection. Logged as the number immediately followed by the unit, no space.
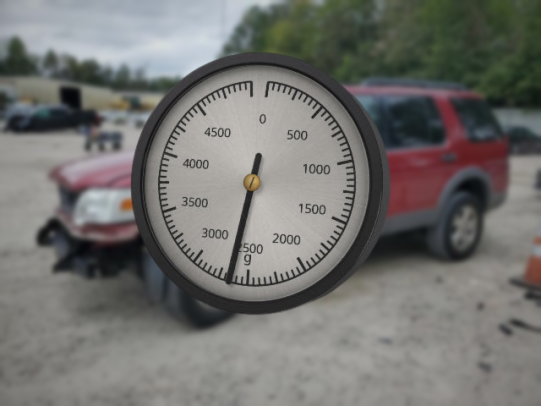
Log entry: 2650g
